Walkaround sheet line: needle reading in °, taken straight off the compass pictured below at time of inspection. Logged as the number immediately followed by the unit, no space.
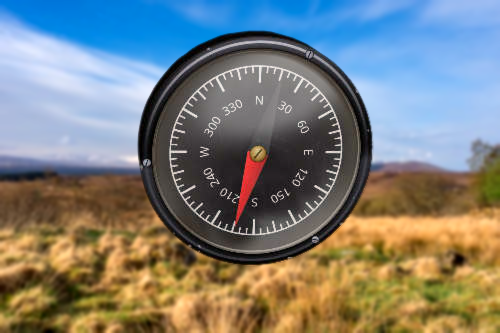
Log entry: 195°
